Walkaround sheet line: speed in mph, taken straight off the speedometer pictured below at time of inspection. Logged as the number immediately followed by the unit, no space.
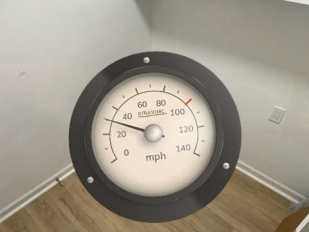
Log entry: 30mph
